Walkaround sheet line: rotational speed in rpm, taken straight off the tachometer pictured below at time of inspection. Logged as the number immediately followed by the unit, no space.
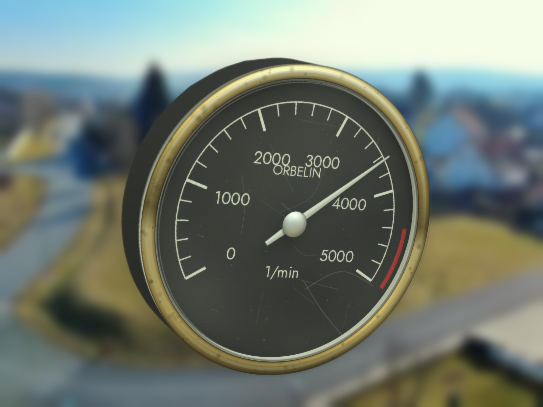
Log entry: 3600rpm
